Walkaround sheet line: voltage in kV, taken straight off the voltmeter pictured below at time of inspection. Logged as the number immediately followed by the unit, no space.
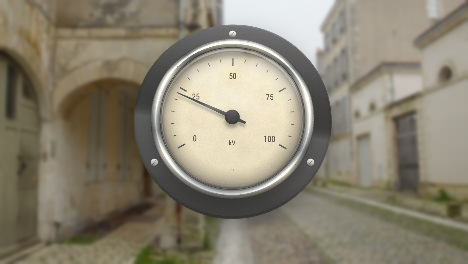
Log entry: 22.5kV
